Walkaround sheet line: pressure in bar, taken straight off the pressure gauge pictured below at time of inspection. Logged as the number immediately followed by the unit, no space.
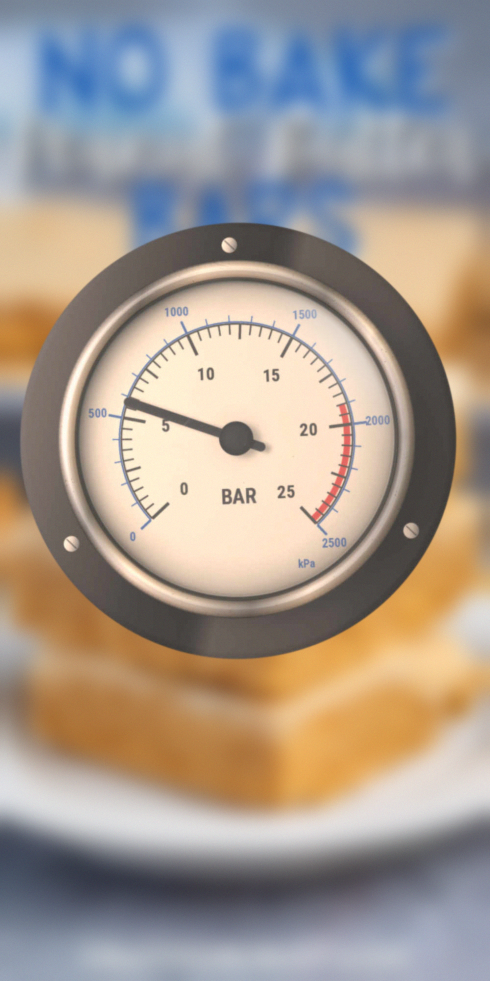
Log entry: 5.75bar
